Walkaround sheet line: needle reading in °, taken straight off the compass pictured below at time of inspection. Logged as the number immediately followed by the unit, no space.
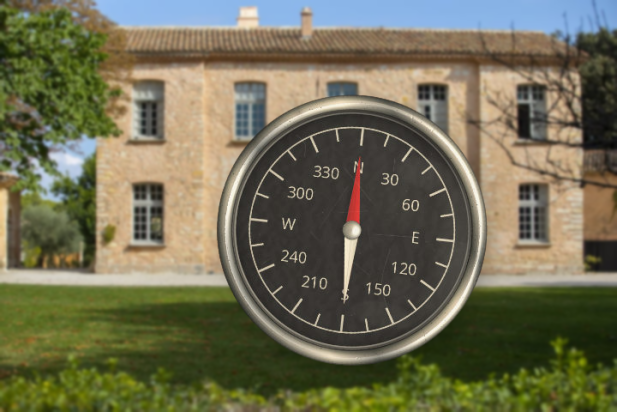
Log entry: 0°
